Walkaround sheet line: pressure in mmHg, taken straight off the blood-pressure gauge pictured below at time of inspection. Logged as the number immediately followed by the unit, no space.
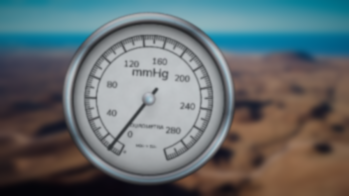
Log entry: 10mmHg
